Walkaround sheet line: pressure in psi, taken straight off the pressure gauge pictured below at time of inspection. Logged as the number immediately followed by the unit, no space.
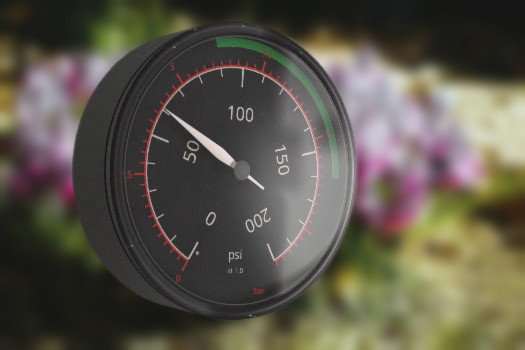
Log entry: 60psi
